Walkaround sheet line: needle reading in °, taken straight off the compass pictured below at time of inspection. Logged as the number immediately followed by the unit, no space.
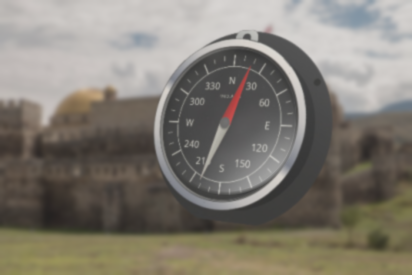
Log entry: 20°
